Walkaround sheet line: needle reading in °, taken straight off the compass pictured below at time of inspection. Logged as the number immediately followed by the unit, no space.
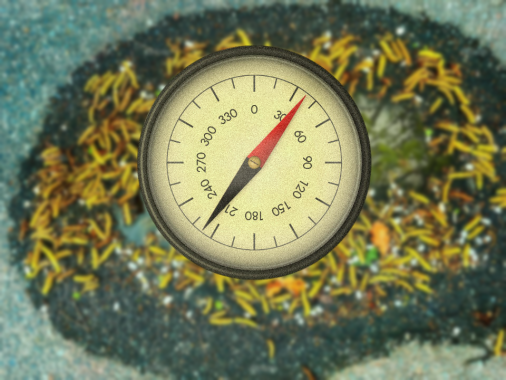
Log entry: 37.5°
